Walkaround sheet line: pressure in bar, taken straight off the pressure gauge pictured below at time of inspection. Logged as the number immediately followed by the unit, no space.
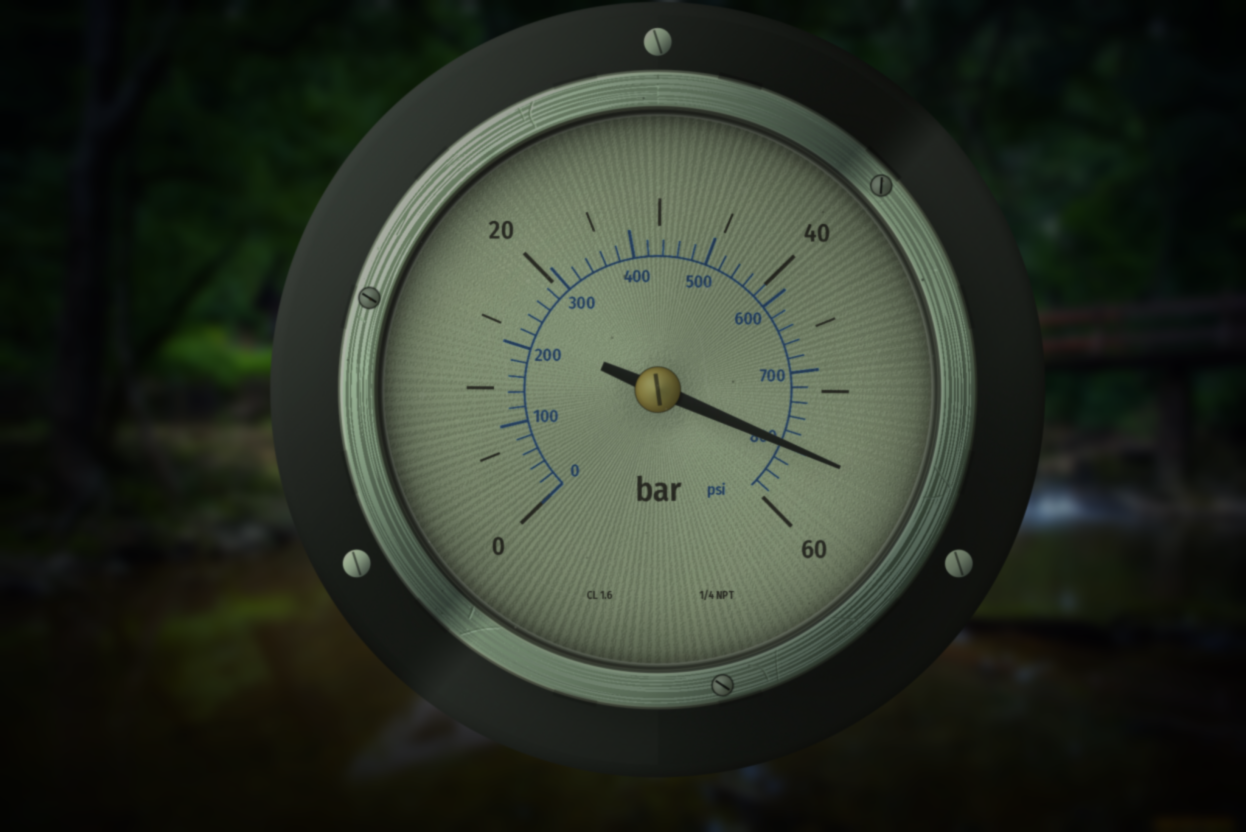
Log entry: 55bar
